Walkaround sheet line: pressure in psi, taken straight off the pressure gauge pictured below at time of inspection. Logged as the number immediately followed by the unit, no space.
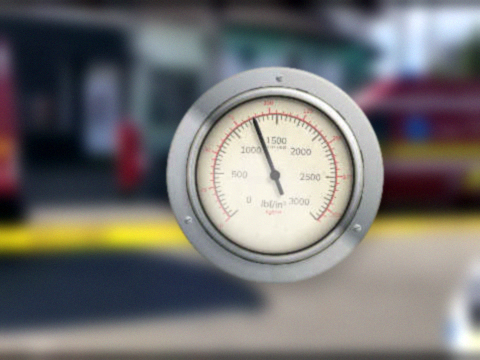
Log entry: 1250psi
